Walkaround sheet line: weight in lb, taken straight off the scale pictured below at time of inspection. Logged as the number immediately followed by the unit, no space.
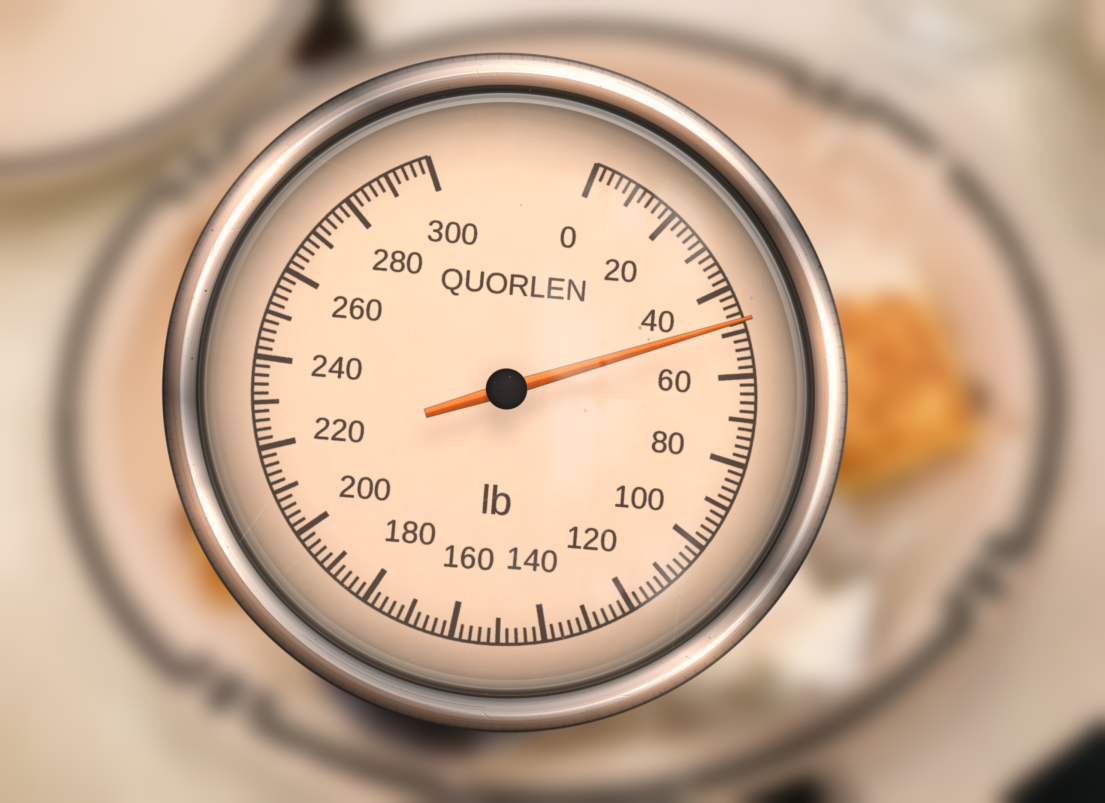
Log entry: 48lb
